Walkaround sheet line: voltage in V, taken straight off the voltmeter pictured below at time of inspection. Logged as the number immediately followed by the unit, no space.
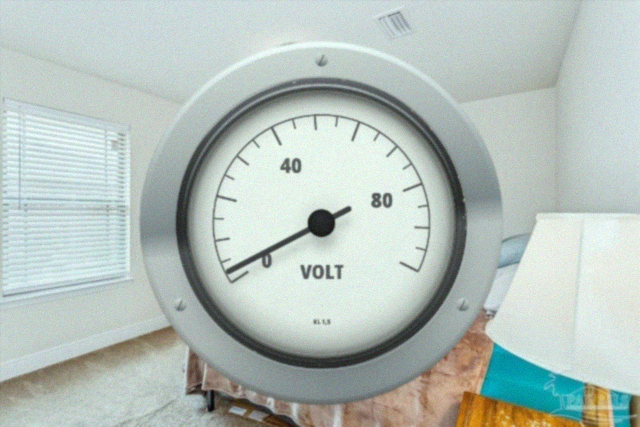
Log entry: 2.5V
